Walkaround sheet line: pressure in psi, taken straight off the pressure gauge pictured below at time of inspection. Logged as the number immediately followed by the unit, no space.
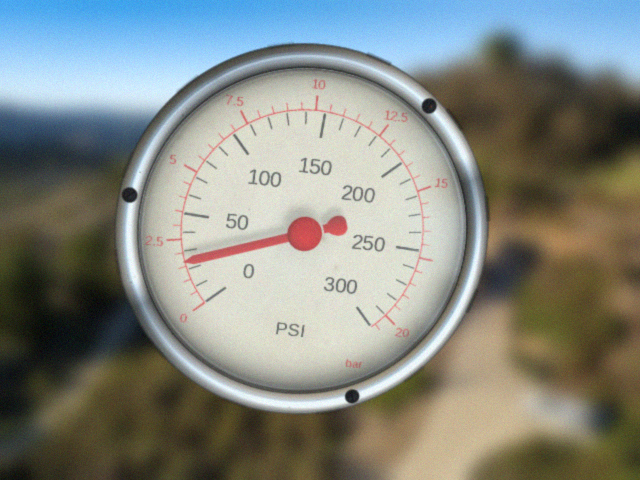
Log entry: 25psi
